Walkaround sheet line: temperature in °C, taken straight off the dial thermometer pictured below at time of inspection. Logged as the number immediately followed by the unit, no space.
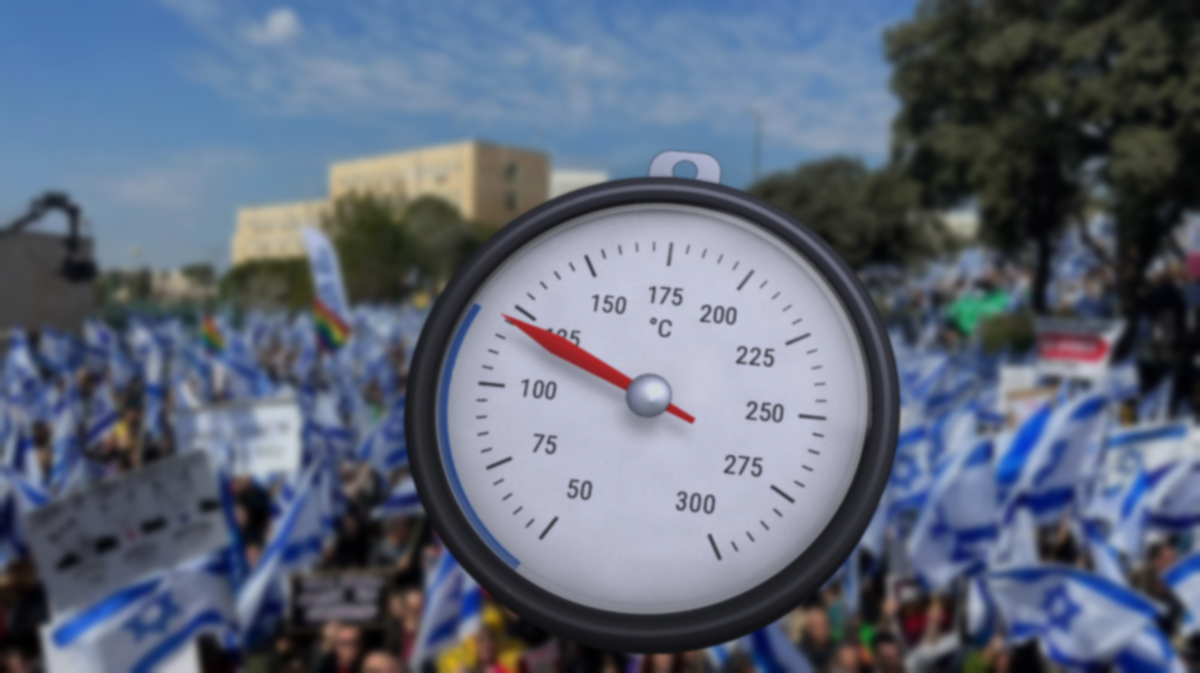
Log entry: 120°C
